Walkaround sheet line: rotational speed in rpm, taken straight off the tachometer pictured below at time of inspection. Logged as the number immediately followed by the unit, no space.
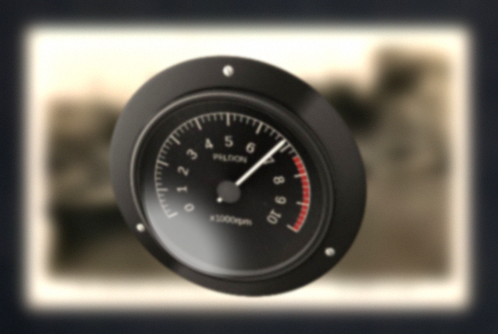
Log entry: 6800rpm
